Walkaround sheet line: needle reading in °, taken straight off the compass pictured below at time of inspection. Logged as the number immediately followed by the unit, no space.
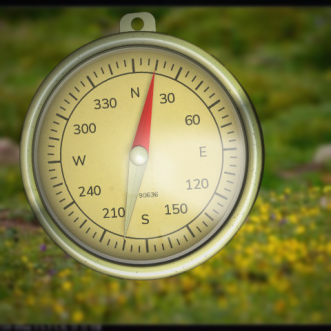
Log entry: 15°
